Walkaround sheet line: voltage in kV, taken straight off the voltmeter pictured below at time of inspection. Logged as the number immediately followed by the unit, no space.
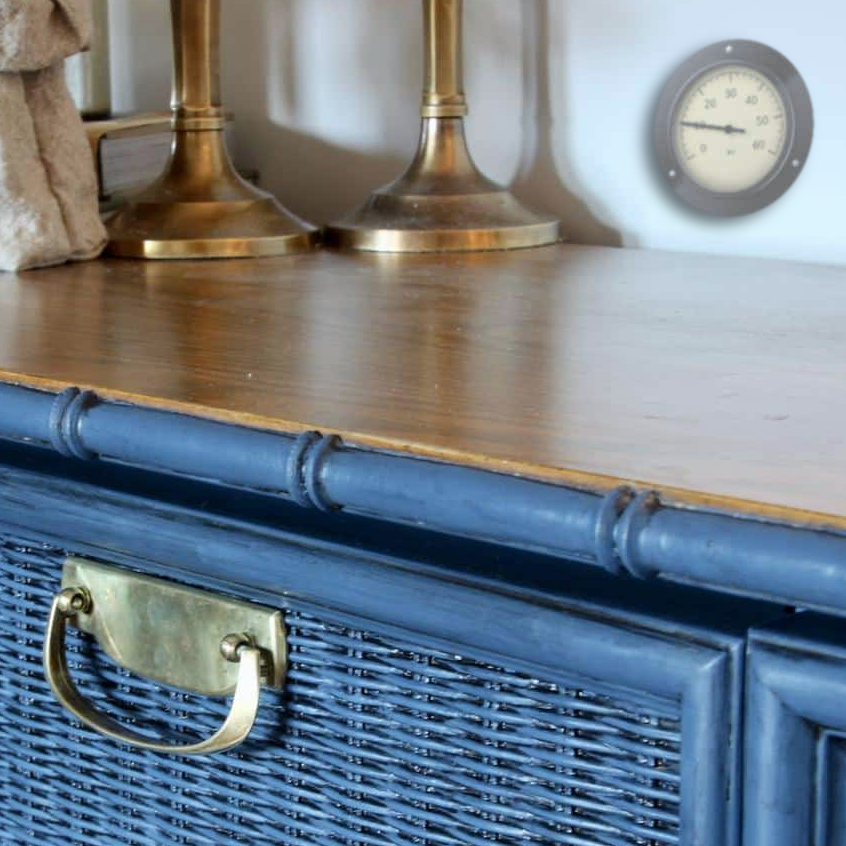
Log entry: 10kV
